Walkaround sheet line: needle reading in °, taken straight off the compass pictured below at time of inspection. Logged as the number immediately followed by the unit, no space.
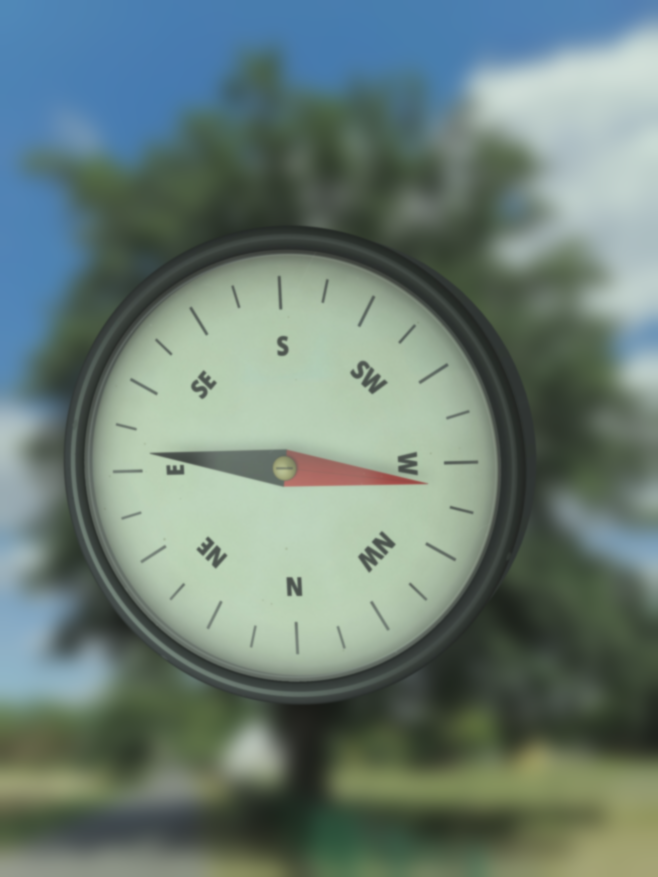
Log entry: 277.5°
